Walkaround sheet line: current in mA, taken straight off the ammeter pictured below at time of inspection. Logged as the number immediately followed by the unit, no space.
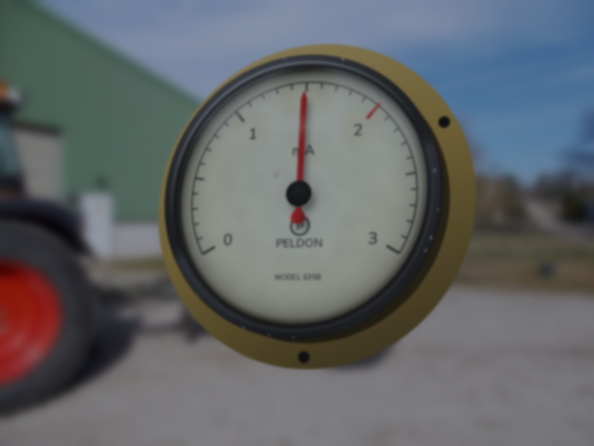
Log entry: 1.5mA
